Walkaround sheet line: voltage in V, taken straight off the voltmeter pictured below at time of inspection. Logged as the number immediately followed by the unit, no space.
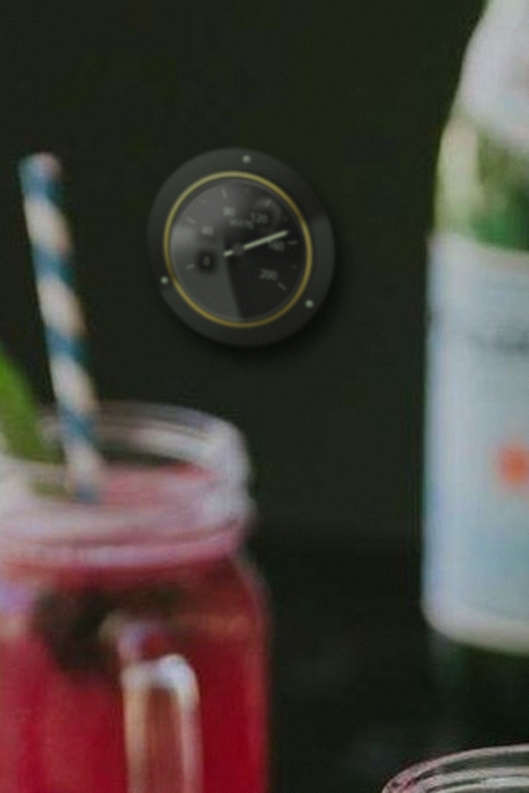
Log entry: 150V
